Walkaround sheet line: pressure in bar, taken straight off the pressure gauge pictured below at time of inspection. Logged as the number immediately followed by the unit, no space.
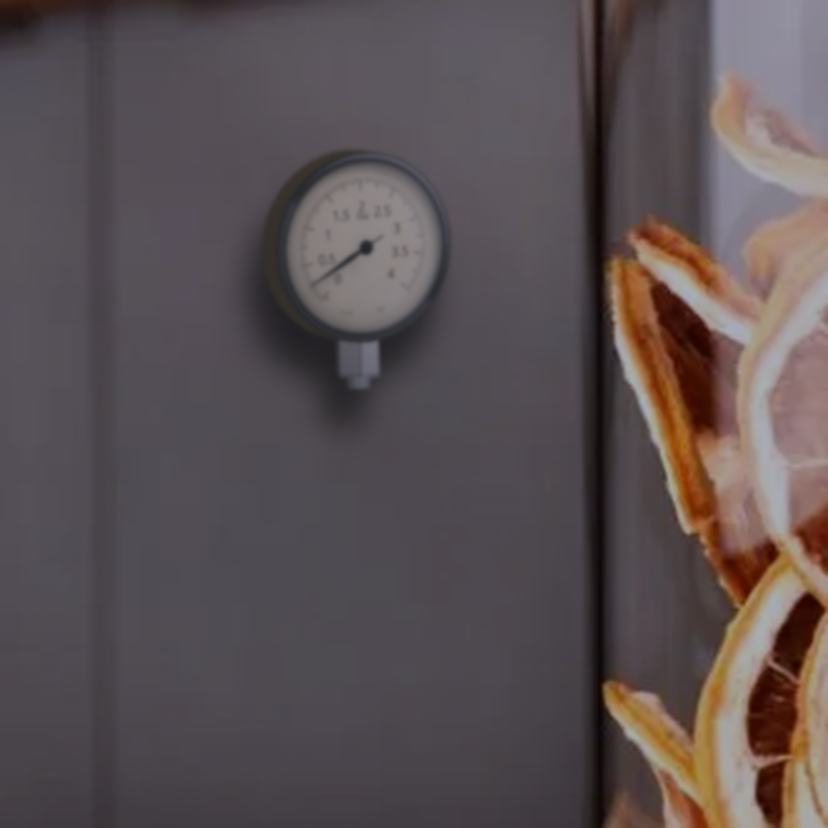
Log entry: 0.25bar
